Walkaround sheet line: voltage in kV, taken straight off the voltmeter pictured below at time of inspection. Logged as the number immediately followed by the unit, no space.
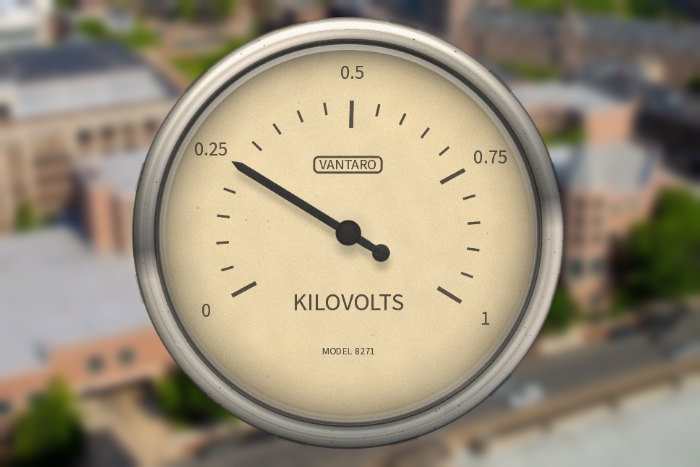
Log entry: 0.25kV
